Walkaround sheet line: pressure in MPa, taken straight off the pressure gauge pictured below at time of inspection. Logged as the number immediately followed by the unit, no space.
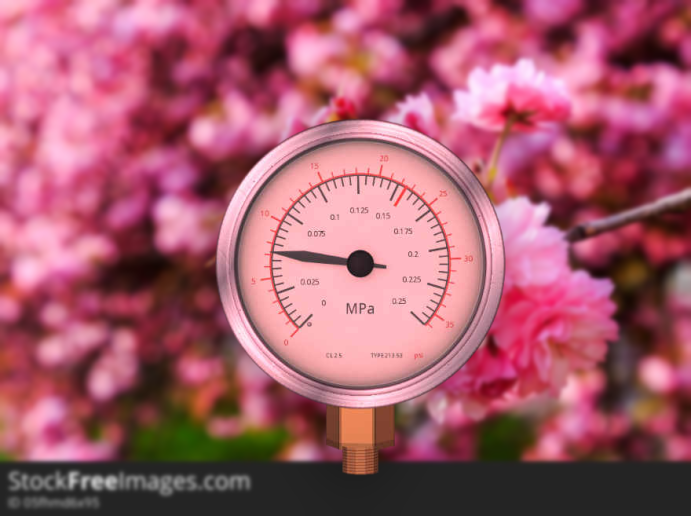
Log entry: 0.05MPa
